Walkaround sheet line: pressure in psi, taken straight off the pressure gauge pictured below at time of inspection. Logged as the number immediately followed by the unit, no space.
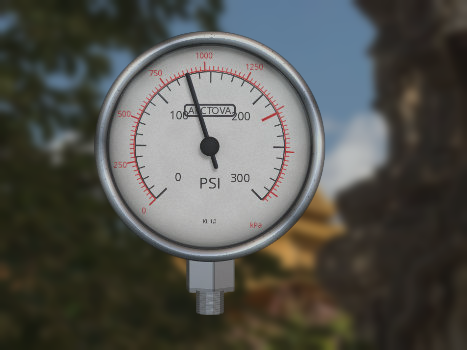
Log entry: 130psi
